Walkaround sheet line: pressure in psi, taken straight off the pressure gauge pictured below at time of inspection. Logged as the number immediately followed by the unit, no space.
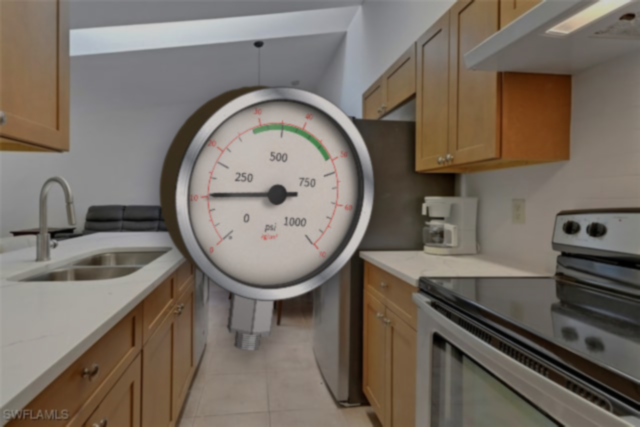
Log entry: 150psi
